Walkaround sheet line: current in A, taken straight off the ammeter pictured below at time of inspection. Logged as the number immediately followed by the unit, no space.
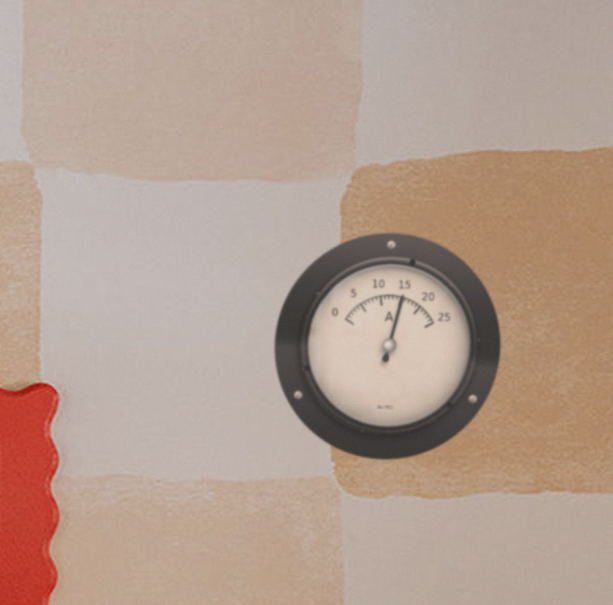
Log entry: 15A
